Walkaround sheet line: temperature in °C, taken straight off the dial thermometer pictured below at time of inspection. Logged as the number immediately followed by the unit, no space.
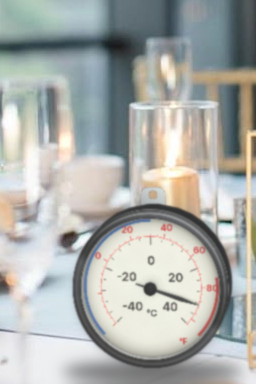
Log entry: 32°C
